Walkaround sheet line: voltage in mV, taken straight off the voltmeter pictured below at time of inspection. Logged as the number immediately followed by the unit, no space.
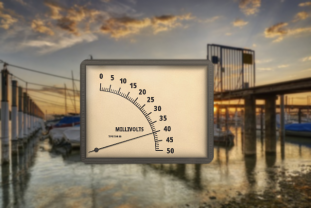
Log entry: 40mV
